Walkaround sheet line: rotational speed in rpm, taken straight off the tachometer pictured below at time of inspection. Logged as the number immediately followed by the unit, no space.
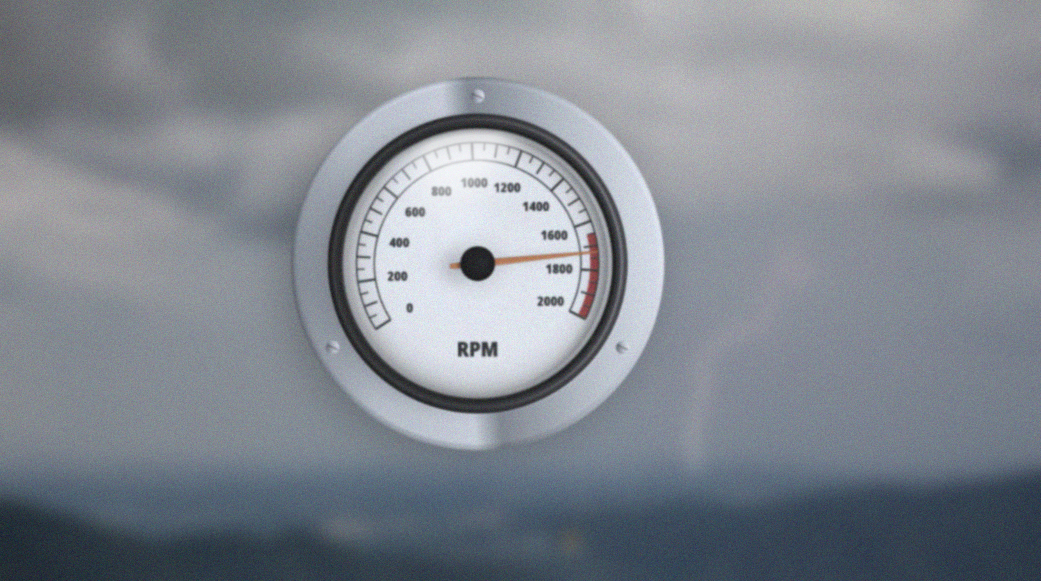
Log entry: 1725rpm
